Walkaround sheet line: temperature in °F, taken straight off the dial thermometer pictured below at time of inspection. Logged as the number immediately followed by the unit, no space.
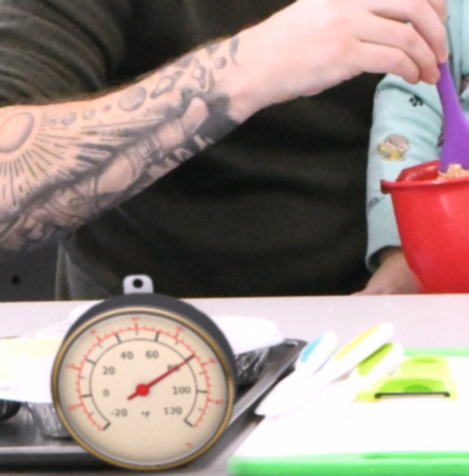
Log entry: 80°F
